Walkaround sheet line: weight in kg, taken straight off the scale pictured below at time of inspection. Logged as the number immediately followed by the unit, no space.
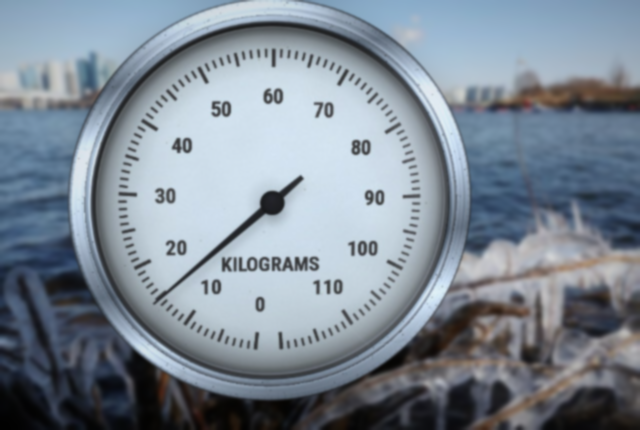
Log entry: 15kg
